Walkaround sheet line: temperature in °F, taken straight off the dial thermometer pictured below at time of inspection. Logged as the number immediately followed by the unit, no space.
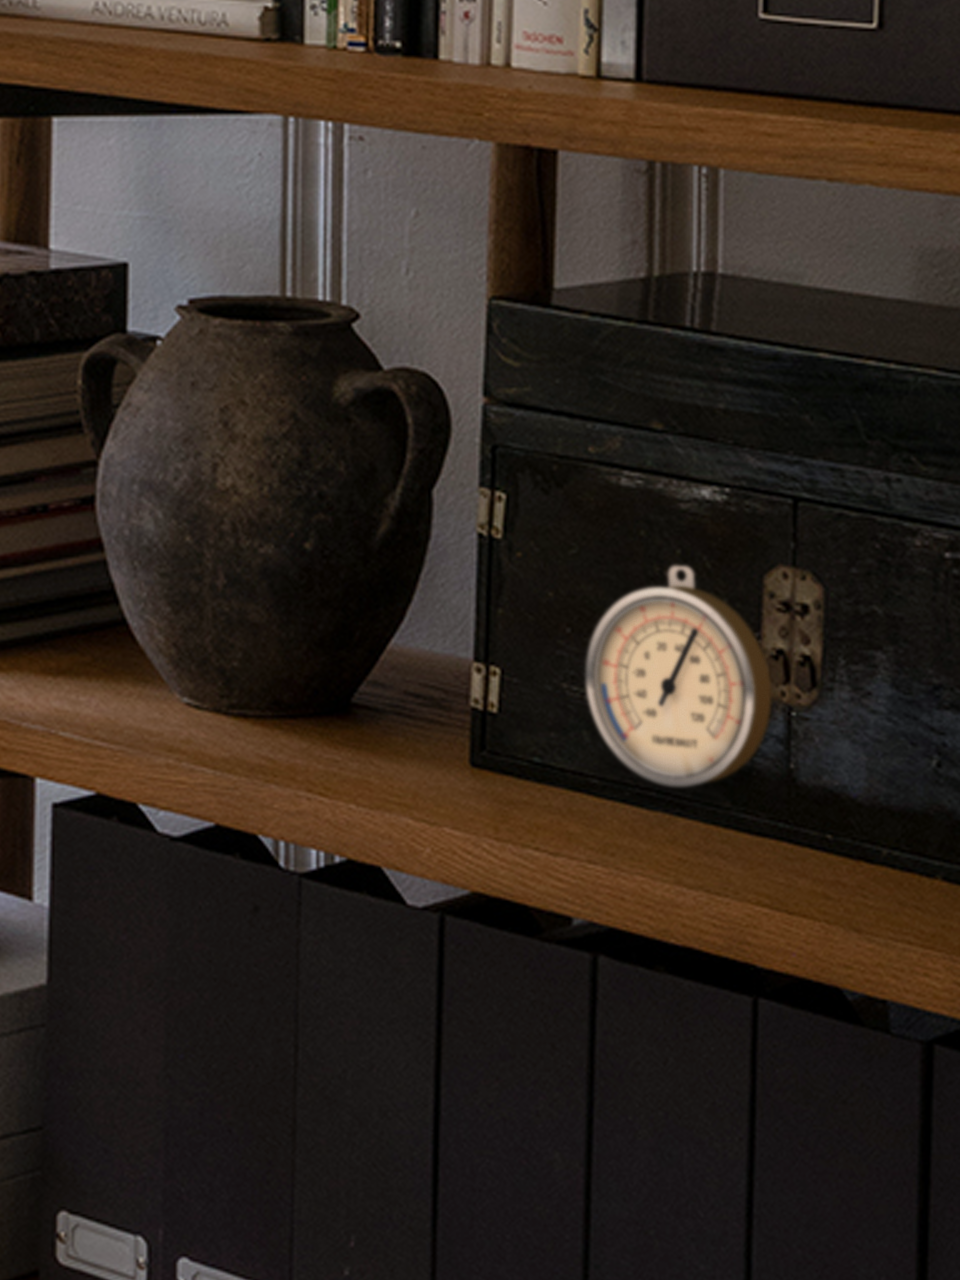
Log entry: 50°F
